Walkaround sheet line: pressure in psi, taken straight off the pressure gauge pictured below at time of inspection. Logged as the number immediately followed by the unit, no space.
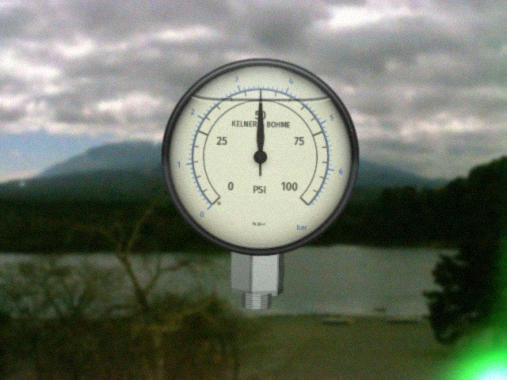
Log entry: 50psi
